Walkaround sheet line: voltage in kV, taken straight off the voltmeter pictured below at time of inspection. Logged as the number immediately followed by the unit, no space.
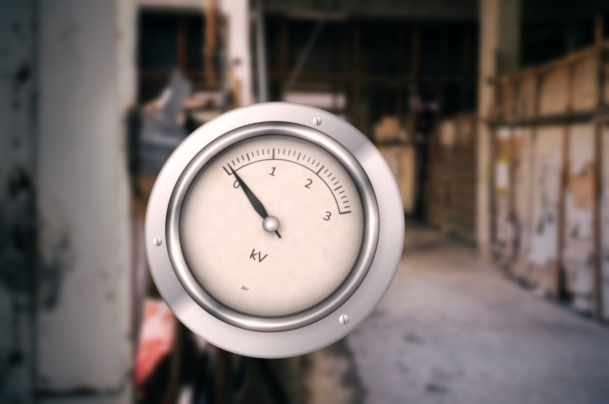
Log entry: 0.1kV
